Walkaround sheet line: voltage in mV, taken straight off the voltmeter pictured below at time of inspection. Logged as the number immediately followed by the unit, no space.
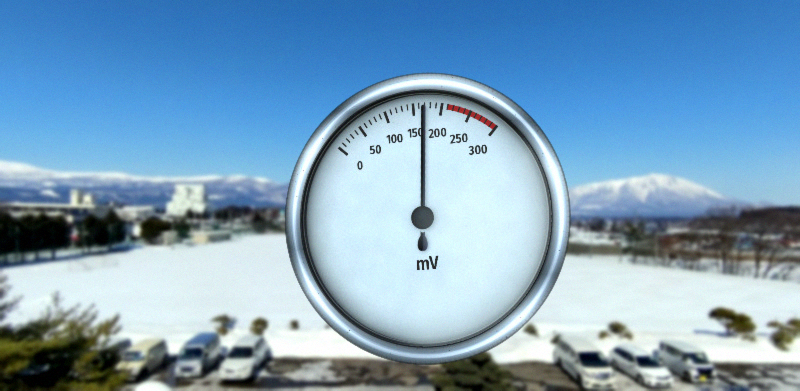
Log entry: 170mV
